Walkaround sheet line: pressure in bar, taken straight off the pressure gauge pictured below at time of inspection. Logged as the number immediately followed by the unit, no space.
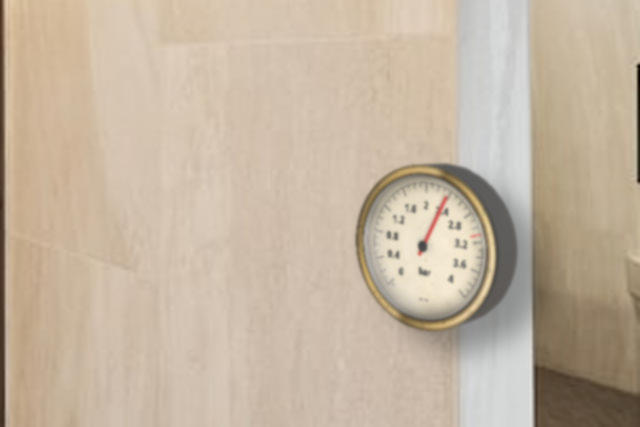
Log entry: 2.4bar
